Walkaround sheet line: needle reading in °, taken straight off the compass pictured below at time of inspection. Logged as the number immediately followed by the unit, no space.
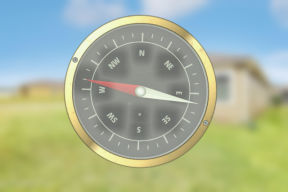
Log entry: 280°
